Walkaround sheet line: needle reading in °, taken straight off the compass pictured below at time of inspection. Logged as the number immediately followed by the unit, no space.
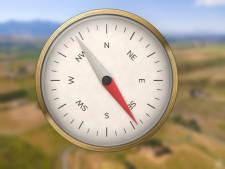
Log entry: 145°
